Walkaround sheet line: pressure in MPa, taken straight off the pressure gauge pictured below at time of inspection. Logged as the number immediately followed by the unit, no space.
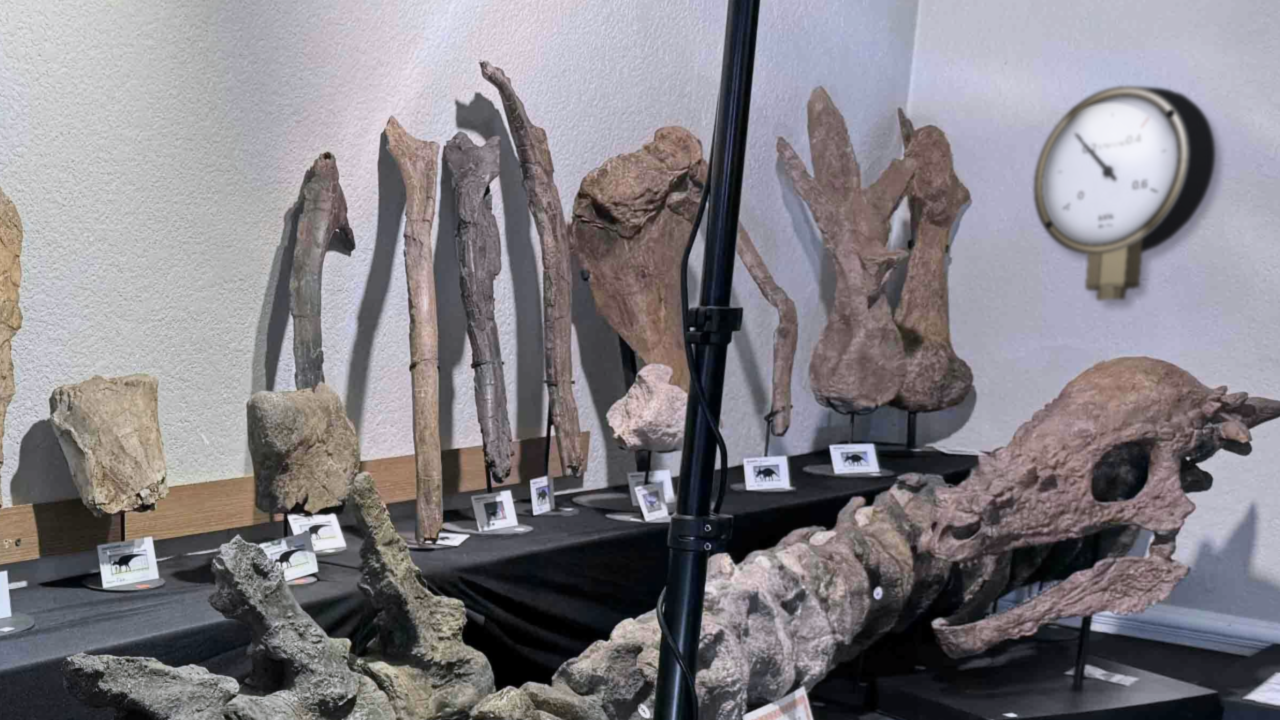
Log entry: 0.2MPa
